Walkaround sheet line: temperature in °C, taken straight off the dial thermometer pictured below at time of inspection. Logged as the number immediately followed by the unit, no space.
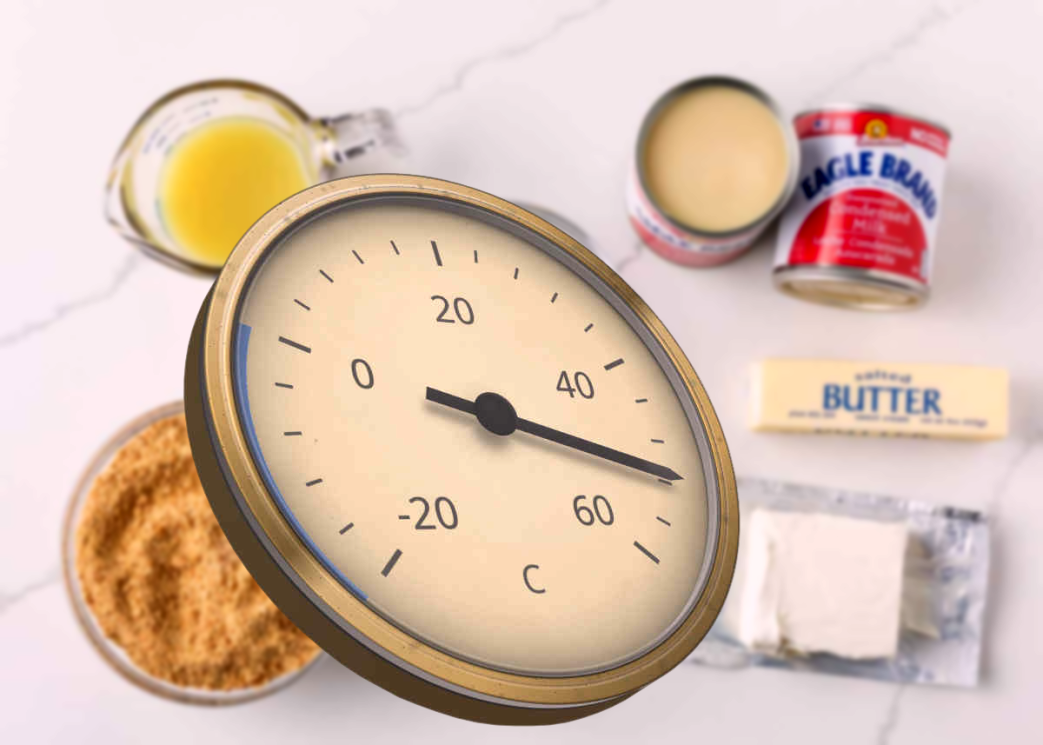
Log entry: 52°C
